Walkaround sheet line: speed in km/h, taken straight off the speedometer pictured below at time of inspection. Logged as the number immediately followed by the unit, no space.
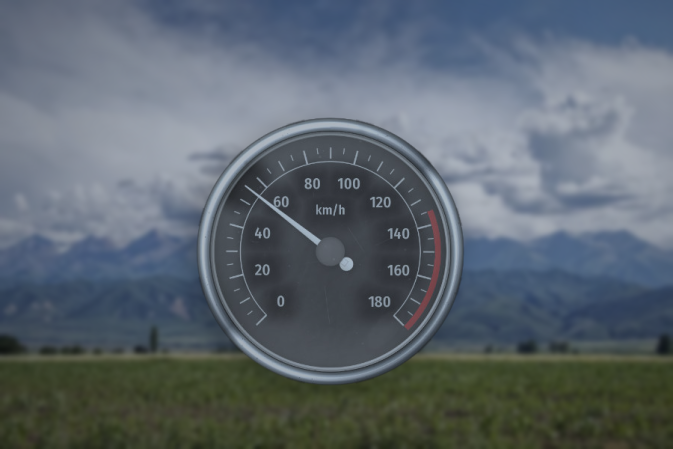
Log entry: 55km/h
